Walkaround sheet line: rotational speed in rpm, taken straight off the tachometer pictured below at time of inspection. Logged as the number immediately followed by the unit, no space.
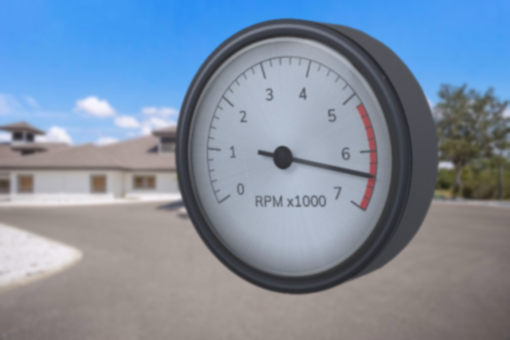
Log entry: 6400rpm
